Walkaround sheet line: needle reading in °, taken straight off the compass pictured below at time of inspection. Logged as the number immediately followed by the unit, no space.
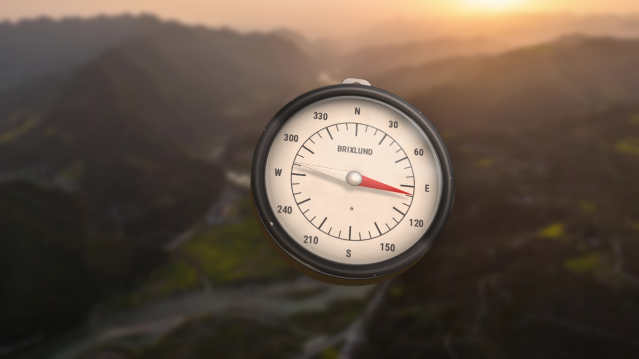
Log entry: 100°
